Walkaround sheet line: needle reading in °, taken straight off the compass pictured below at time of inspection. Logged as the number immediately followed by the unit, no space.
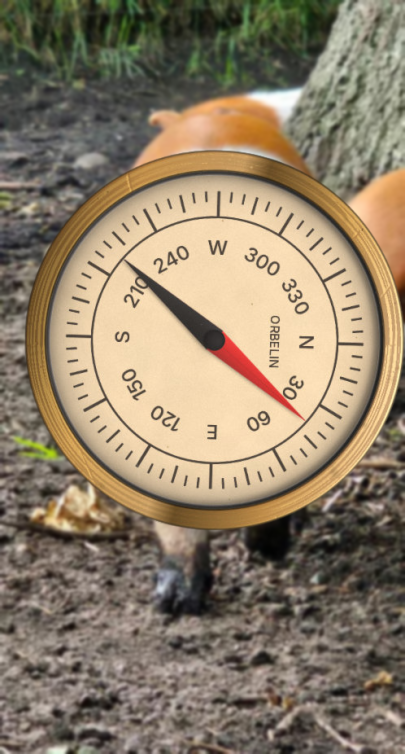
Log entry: 40°
